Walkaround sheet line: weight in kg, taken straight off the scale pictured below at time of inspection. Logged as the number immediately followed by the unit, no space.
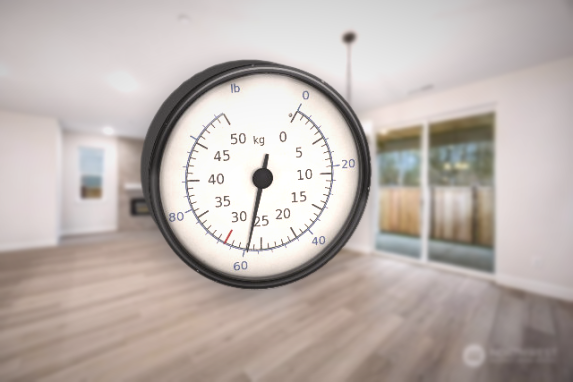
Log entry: 27kg
